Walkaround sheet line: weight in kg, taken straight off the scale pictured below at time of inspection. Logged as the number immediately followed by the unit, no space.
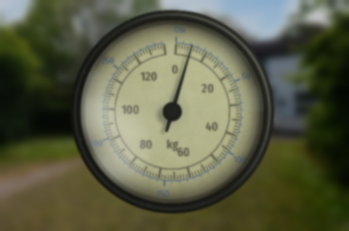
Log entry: 5kg
